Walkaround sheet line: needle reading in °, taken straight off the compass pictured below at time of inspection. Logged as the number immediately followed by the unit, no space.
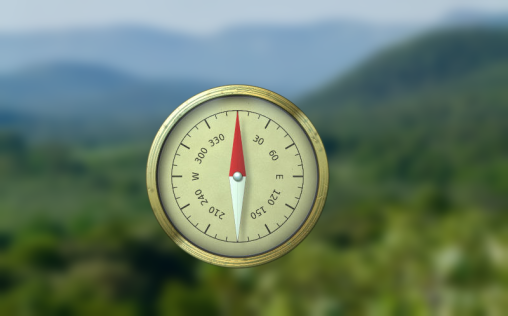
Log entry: 0°
